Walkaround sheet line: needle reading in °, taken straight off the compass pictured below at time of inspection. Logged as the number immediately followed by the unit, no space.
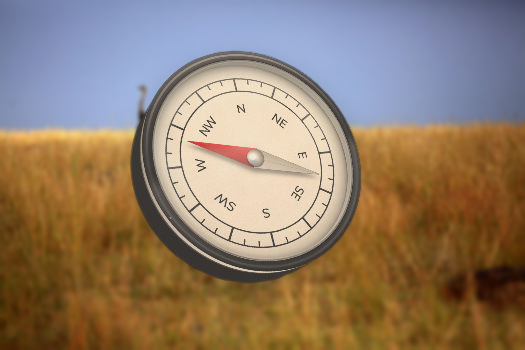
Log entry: 290°
